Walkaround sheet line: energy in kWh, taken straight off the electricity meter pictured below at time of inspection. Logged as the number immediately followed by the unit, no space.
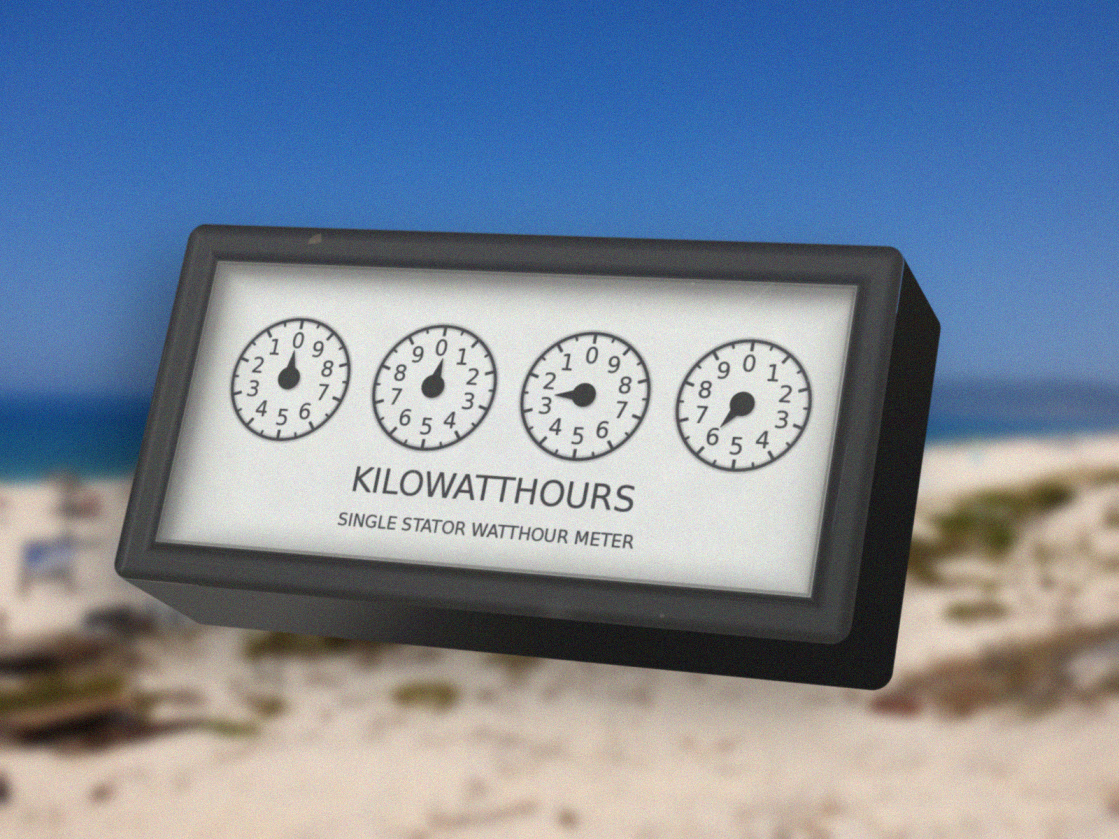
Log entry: 26kWh
